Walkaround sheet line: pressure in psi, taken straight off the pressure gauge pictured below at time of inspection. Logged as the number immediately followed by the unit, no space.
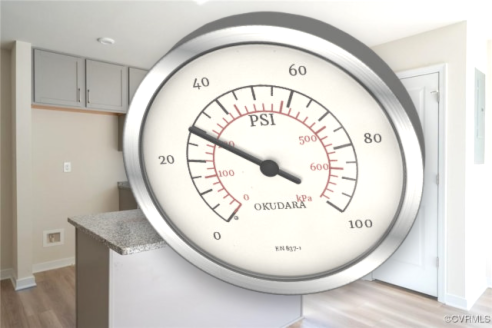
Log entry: 30psi
